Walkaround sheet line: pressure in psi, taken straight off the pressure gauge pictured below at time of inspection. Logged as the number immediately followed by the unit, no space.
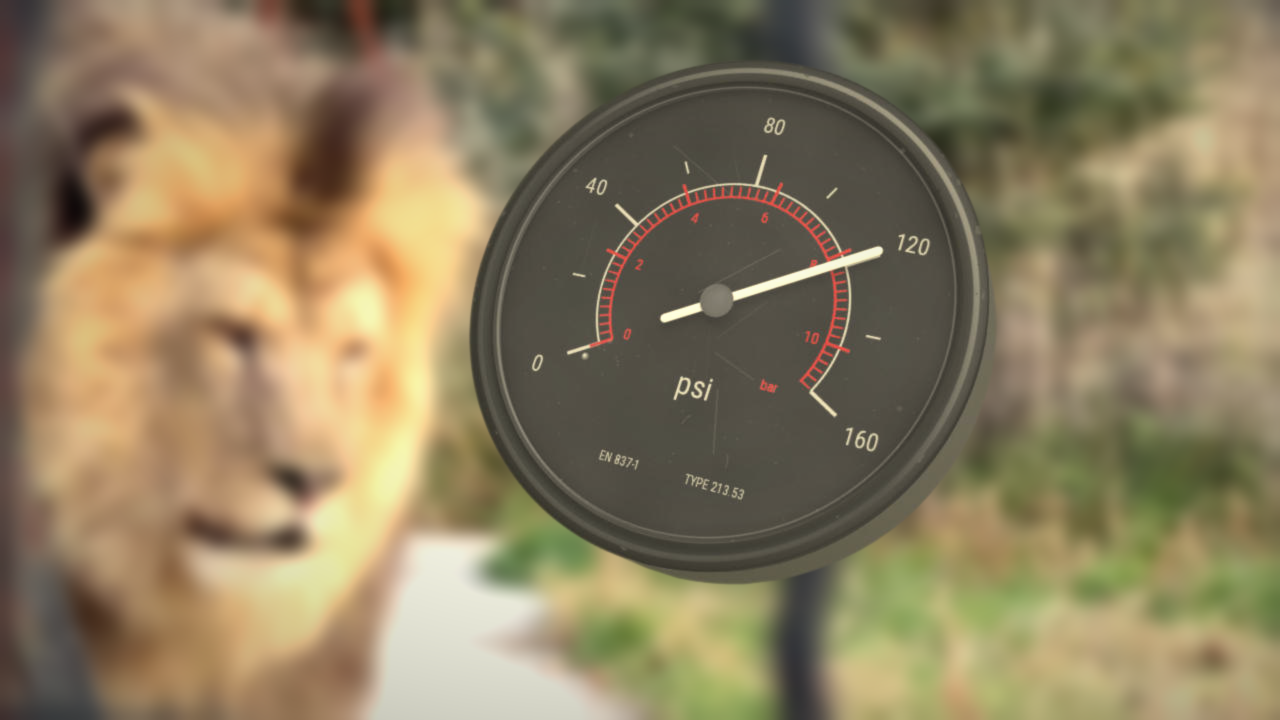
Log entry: 120psi
